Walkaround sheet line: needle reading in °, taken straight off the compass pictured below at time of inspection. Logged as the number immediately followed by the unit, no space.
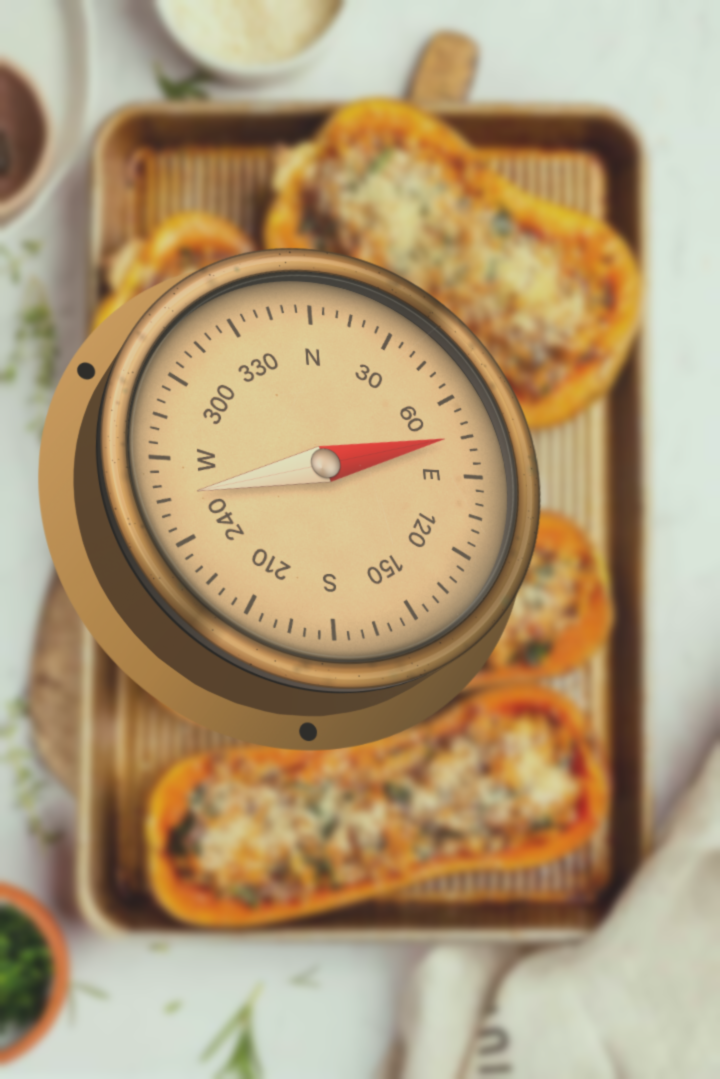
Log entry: 75°
